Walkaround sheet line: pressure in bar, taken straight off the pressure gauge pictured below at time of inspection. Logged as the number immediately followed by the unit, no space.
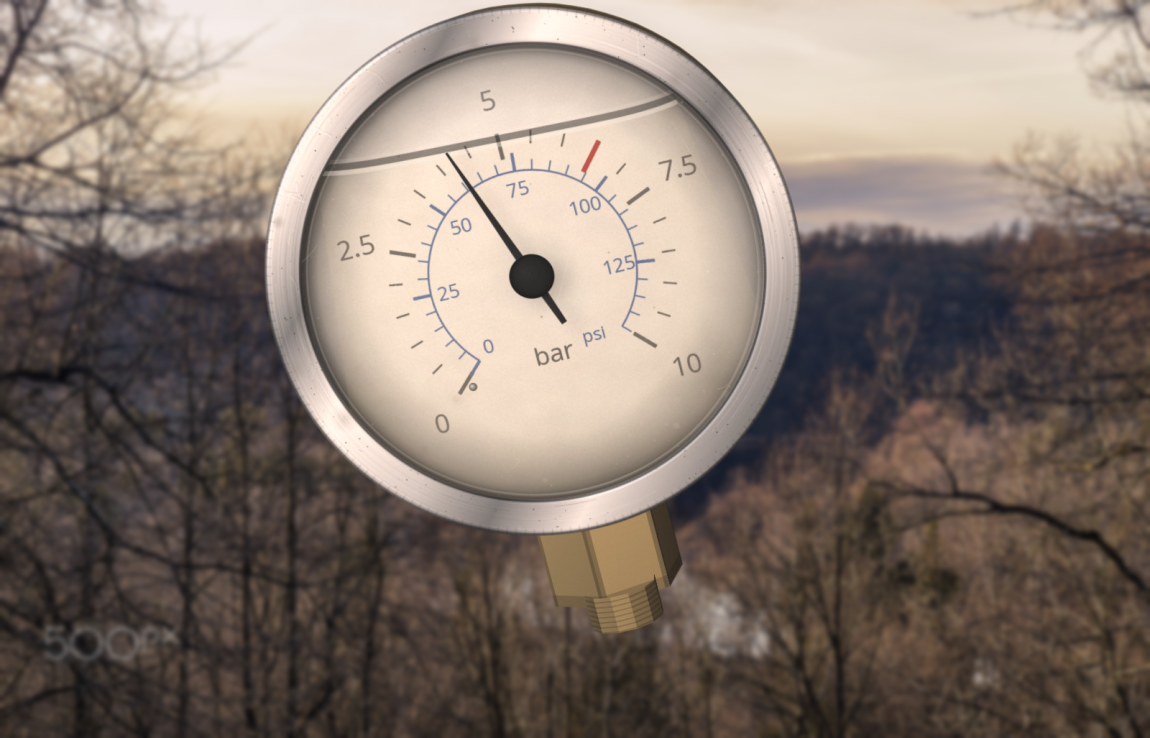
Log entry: 4.25bar
